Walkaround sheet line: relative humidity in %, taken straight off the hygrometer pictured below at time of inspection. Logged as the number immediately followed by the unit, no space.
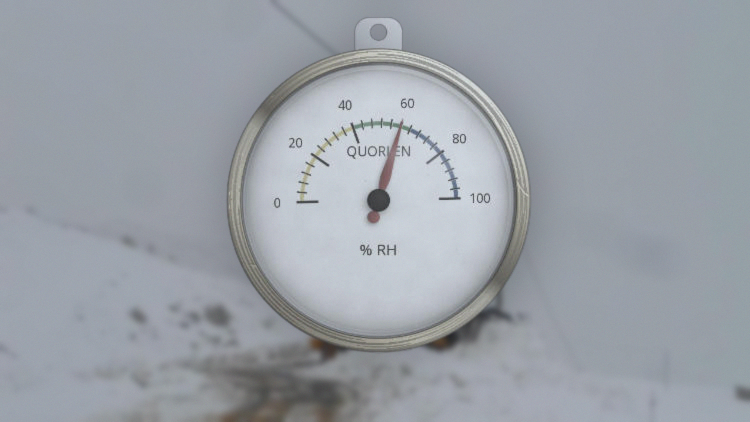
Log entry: 60%
